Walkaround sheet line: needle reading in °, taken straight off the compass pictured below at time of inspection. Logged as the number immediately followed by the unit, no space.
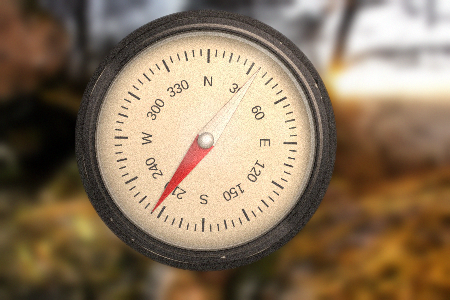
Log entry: 215°
